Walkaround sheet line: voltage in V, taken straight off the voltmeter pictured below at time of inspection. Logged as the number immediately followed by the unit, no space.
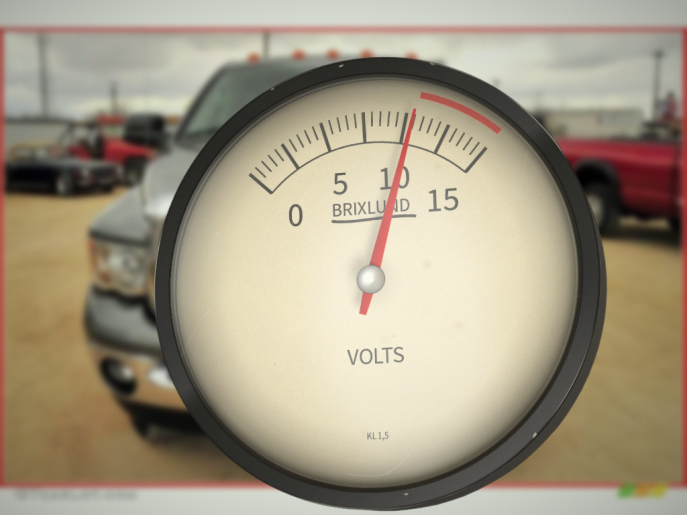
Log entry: 10.5V
